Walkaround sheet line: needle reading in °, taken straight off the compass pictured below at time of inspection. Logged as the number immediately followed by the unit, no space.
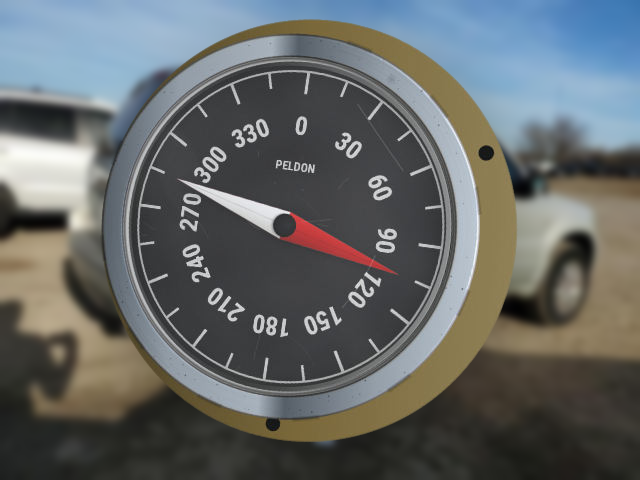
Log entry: 105°
